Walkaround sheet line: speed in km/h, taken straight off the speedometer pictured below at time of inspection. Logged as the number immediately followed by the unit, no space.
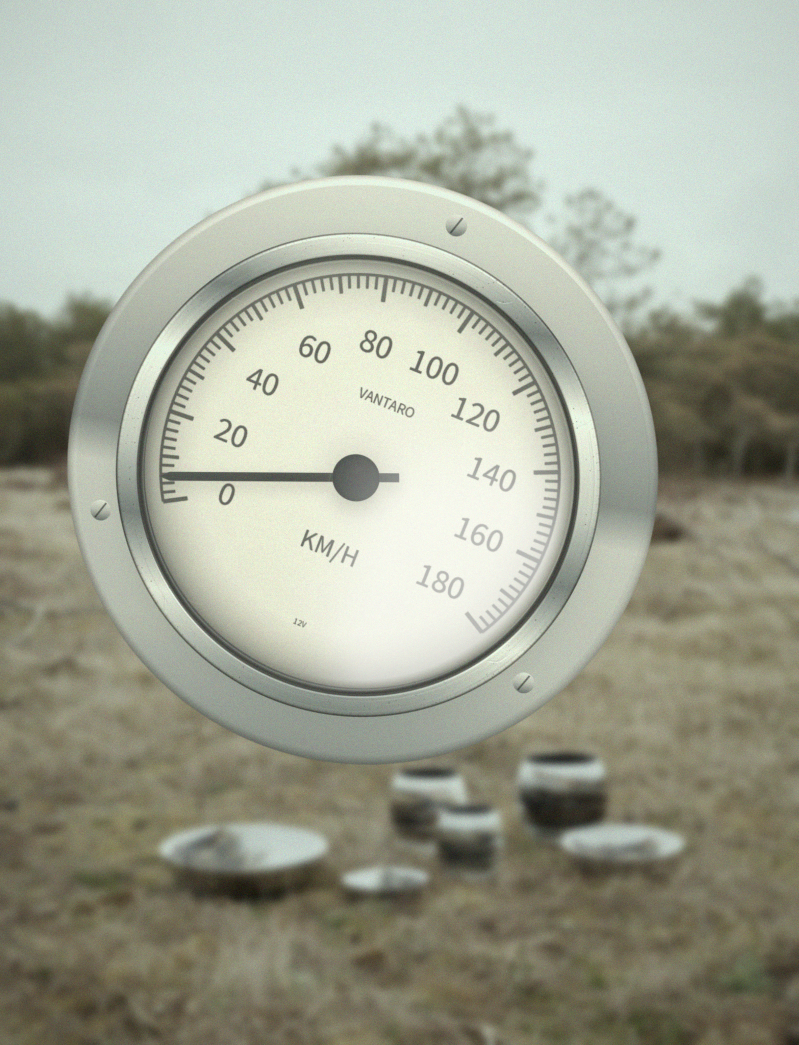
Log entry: 6km/h
